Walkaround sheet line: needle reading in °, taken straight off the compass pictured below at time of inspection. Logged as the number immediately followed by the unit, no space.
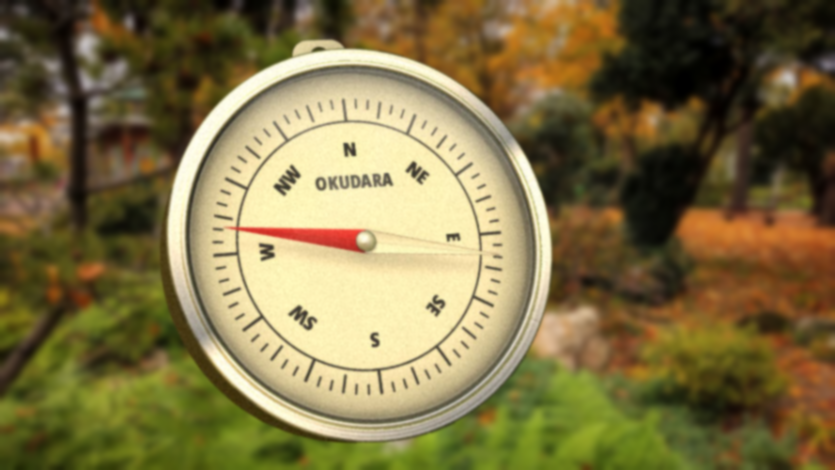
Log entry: 280°
